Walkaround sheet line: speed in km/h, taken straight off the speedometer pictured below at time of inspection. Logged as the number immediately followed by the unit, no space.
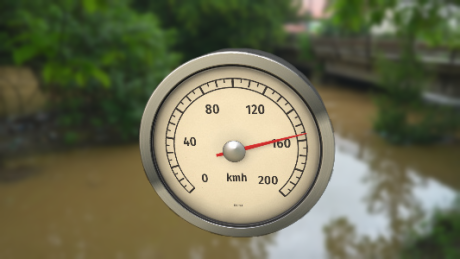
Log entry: 155km/h
